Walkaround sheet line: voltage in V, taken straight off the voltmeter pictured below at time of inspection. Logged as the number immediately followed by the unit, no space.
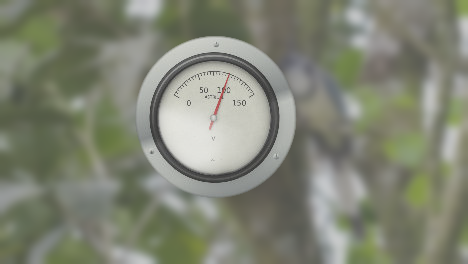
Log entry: 100V
